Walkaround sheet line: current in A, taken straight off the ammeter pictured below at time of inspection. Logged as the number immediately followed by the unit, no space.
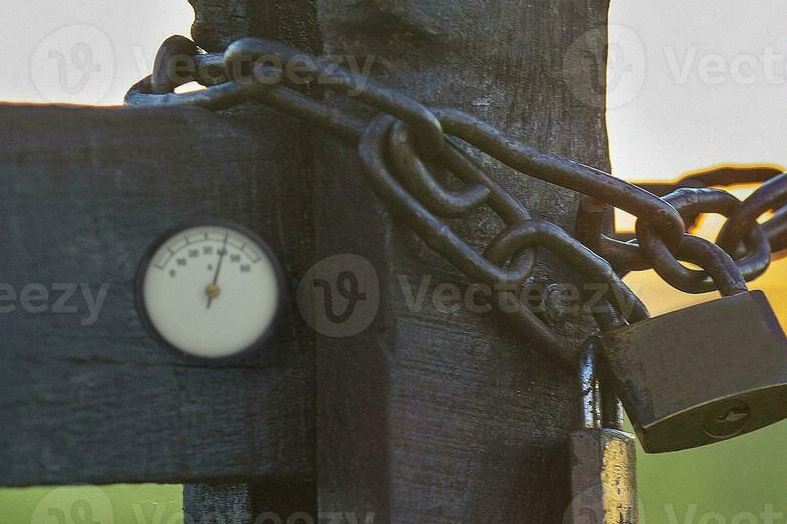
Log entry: 40A
